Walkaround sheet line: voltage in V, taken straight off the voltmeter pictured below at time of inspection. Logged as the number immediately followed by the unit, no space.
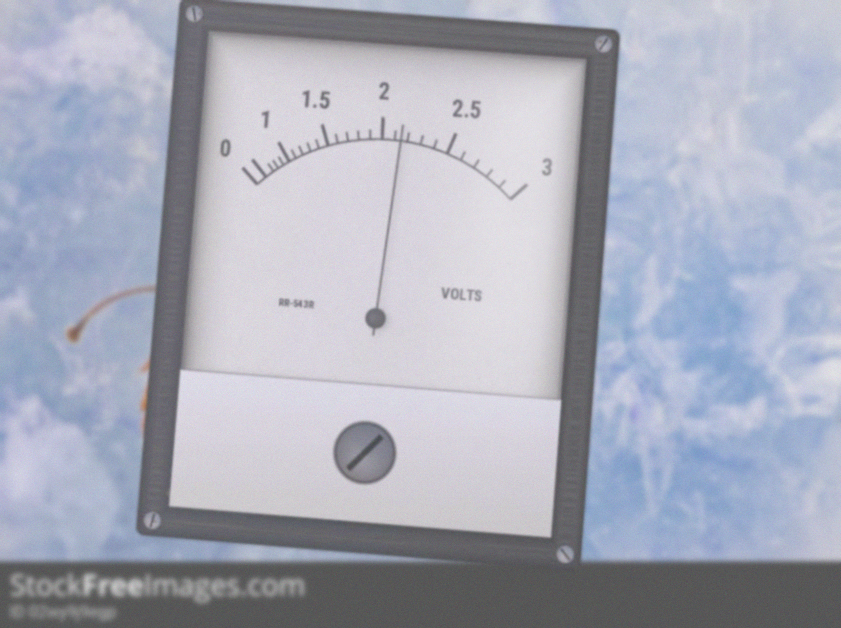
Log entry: 2.15V
